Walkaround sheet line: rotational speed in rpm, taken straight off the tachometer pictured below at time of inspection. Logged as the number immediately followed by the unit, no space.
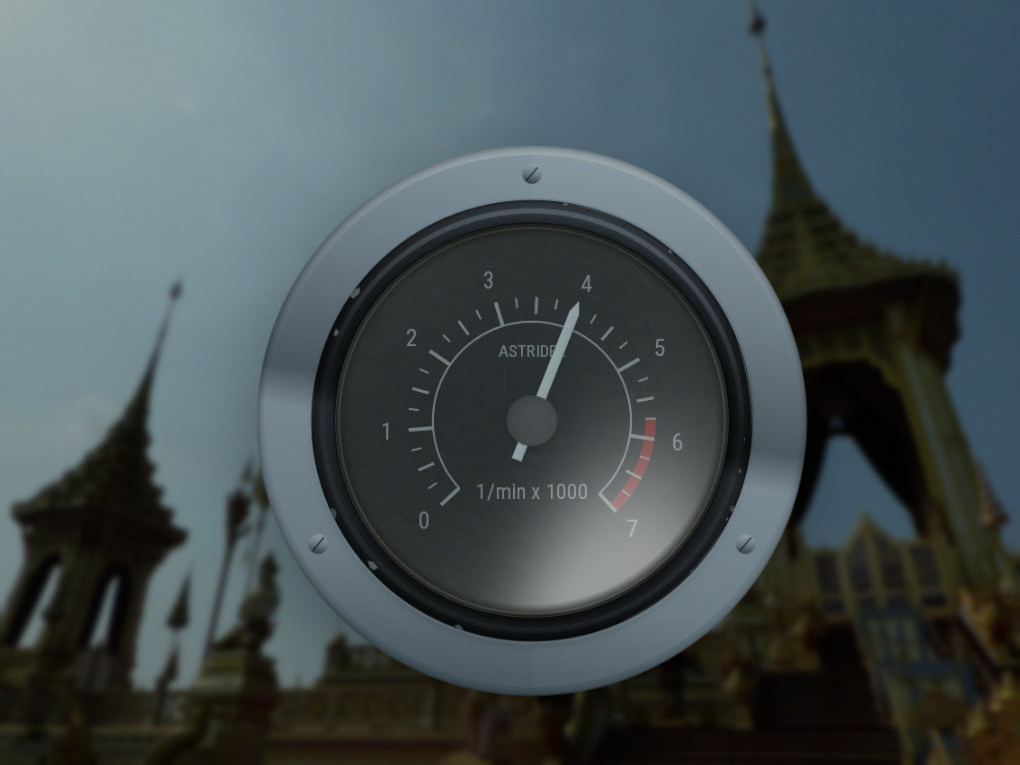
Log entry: 4000rpm
